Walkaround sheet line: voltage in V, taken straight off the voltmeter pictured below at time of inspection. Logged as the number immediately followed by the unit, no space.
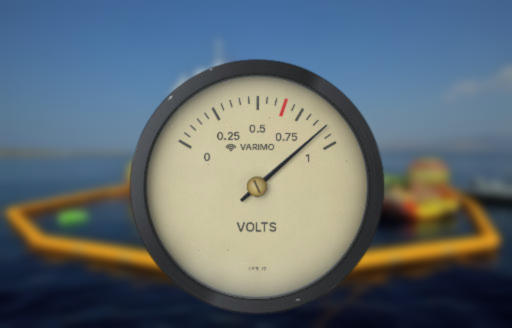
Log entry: 0.9V
